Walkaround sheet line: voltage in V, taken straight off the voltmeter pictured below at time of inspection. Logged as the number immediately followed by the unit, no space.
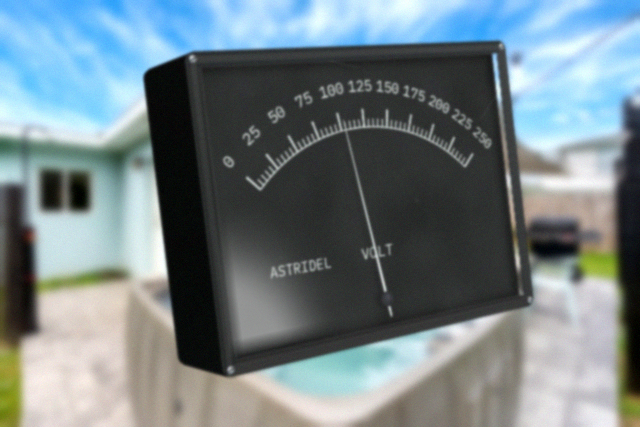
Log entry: 100V
